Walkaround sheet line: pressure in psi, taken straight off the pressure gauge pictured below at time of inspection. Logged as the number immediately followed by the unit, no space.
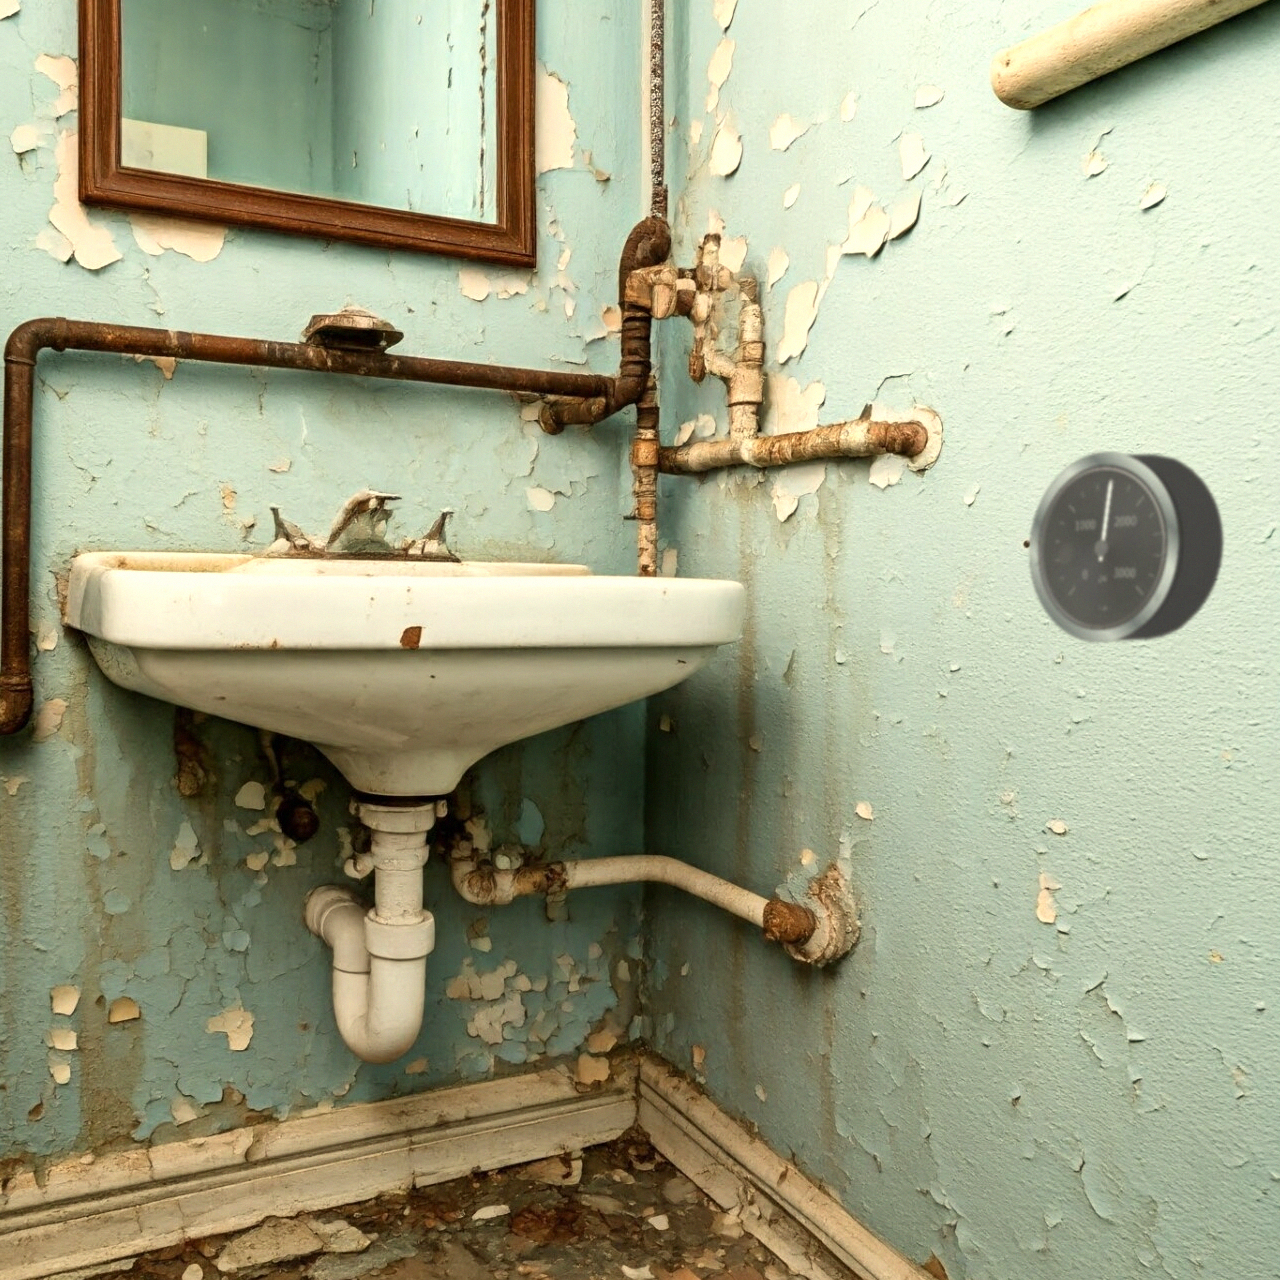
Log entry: 1600psi
